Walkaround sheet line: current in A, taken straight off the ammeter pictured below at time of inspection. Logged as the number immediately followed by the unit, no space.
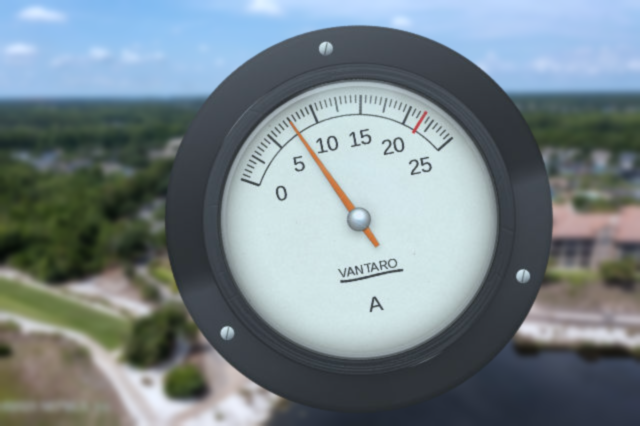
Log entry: 7.5A
